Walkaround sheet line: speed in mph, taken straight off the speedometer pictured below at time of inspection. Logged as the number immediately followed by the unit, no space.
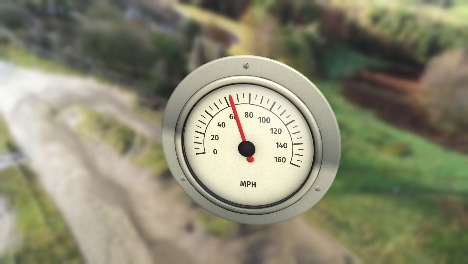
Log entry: 65mph
